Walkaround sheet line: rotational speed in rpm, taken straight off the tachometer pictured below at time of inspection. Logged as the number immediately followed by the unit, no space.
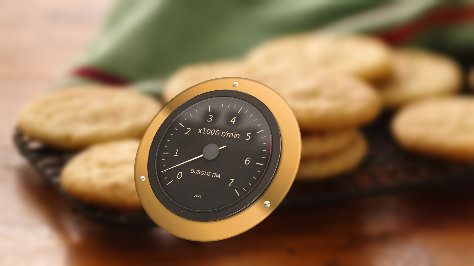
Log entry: 400rpm
